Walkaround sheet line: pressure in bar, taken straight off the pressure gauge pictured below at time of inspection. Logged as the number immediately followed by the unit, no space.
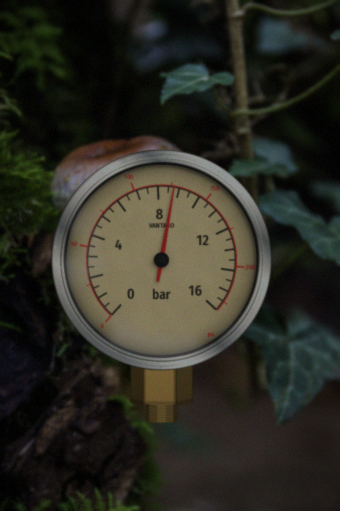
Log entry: 8.75bar
